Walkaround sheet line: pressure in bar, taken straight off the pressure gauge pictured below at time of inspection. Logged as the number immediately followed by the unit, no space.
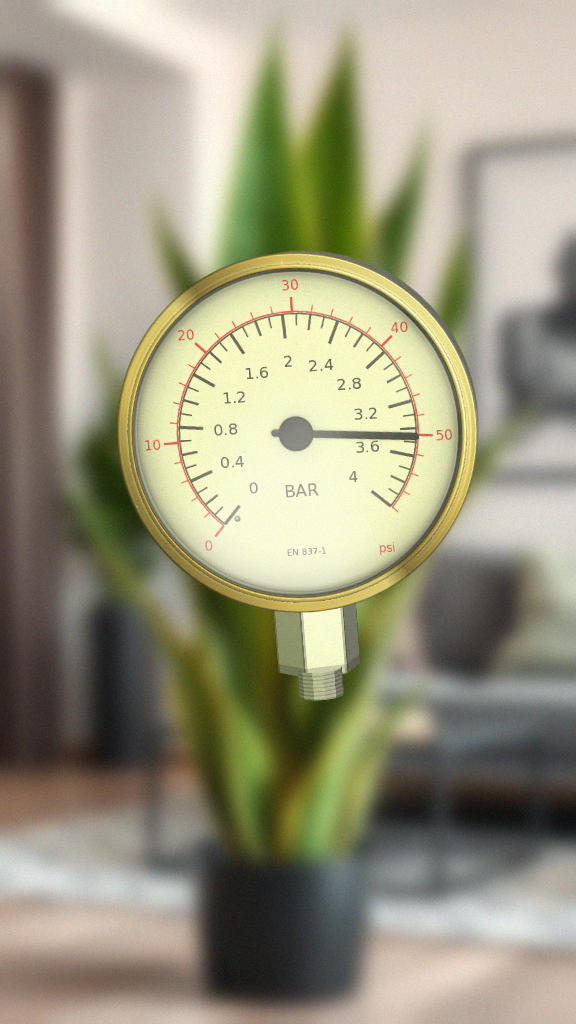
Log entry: 3.45bar
